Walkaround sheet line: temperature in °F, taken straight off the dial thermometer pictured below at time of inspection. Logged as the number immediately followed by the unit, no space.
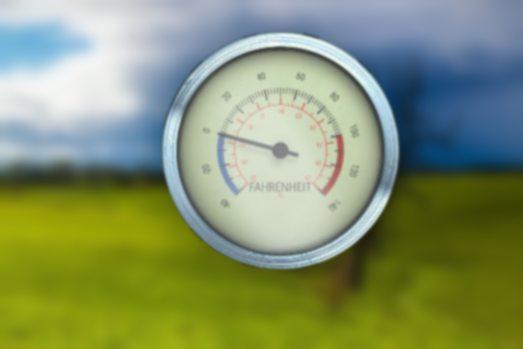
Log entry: 0°F
